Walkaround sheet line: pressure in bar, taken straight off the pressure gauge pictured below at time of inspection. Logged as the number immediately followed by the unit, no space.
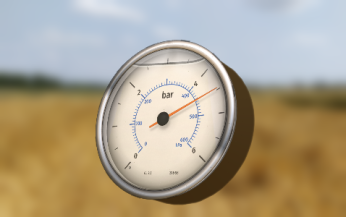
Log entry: 4.5bar
